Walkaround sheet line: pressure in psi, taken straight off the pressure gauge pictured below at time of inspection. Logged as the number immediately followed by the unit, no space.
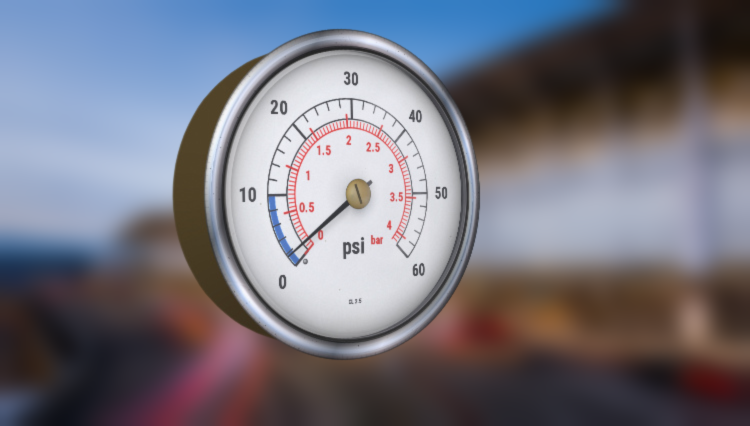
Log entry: 2psi
